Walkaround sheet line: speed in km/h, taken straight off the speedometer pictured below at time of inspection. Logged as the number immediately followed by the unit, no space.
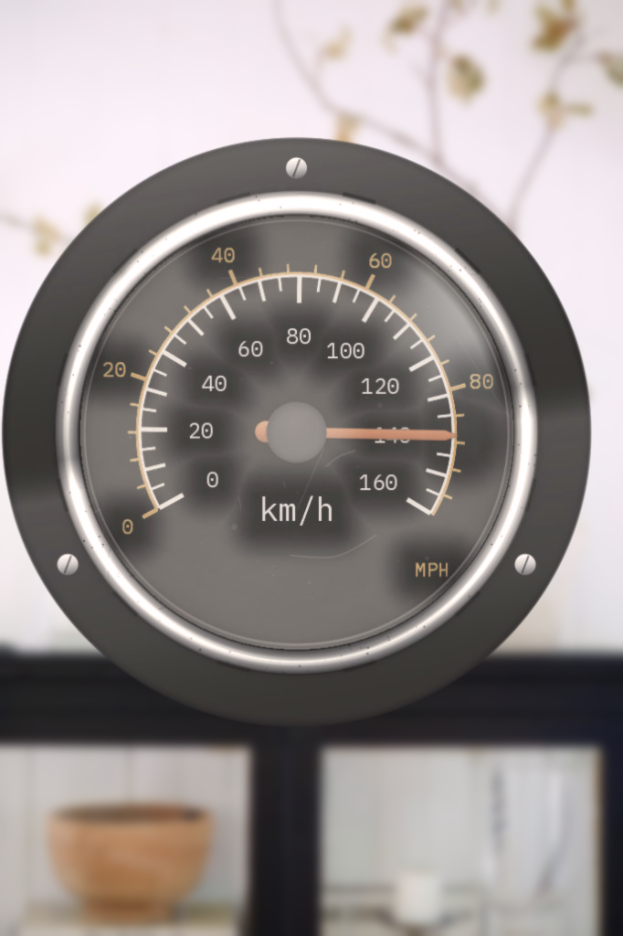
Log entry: 140km/h
